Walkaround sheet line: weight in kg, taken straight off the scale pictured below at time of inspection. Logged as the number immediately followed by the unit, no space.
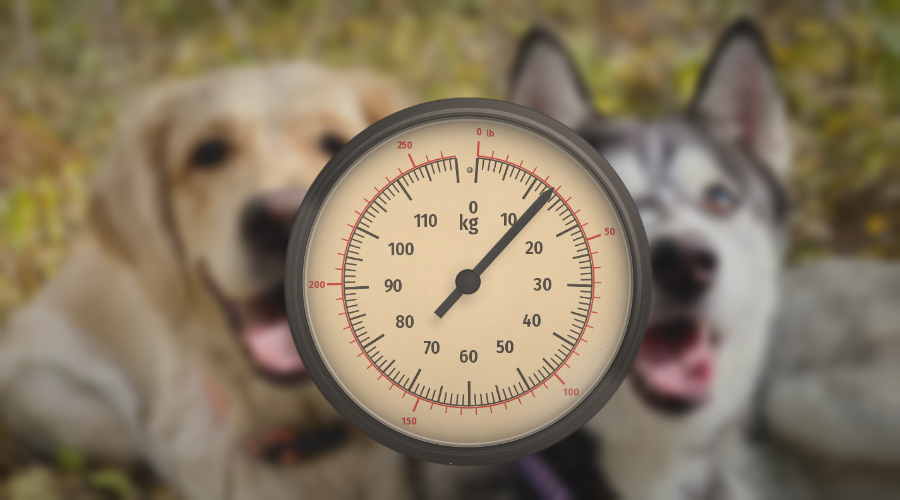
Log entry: 13kg
